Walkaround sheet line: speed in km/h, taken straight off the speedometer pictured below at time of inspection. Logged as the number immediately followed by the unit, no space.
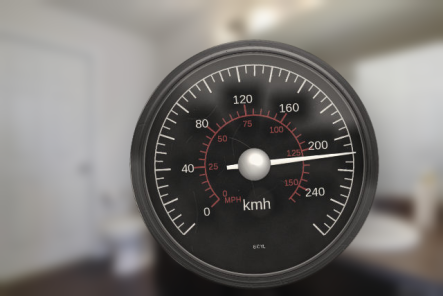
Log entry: 210km/h
